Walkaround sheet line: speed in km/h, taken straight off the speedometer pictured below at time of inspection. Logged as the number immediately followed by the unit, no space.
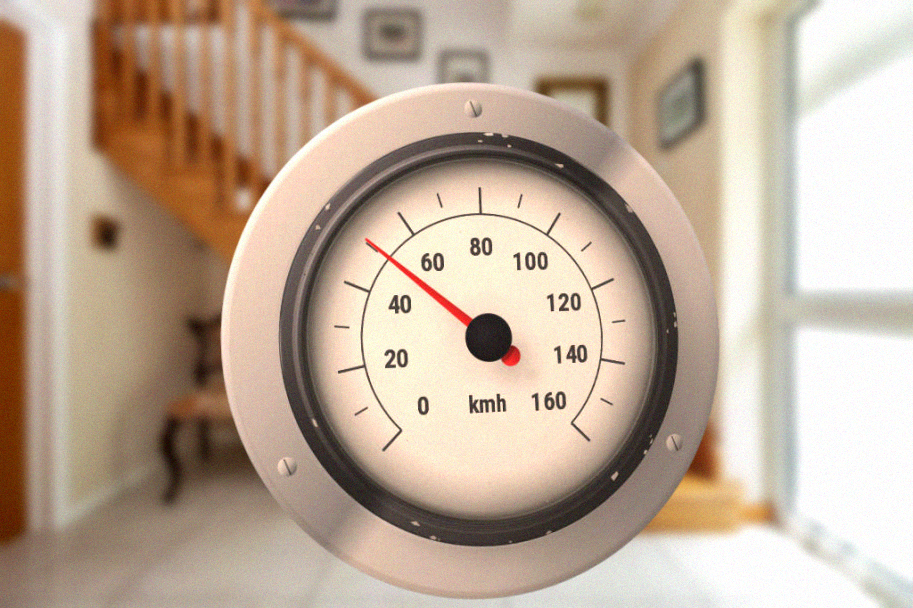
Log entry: 50km/h
